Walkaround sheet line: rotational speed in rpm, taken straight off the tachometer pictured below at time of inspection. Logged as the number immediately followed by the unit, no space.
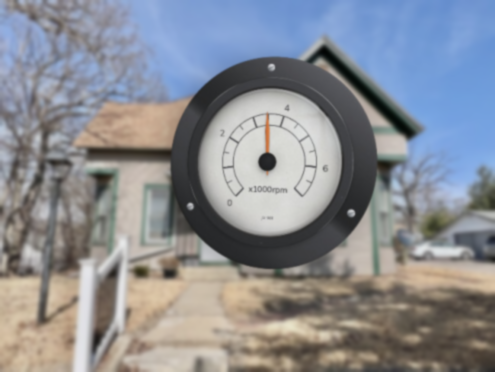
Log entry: 3500rpm
